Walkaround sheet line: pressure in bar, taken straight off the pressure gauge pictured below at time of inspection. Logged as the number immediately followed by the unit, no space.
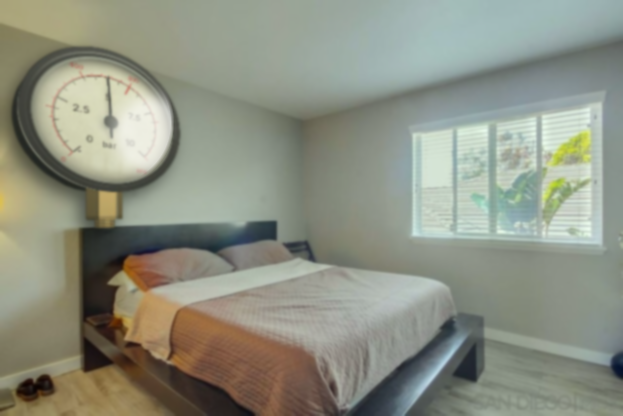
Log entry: 5bar
